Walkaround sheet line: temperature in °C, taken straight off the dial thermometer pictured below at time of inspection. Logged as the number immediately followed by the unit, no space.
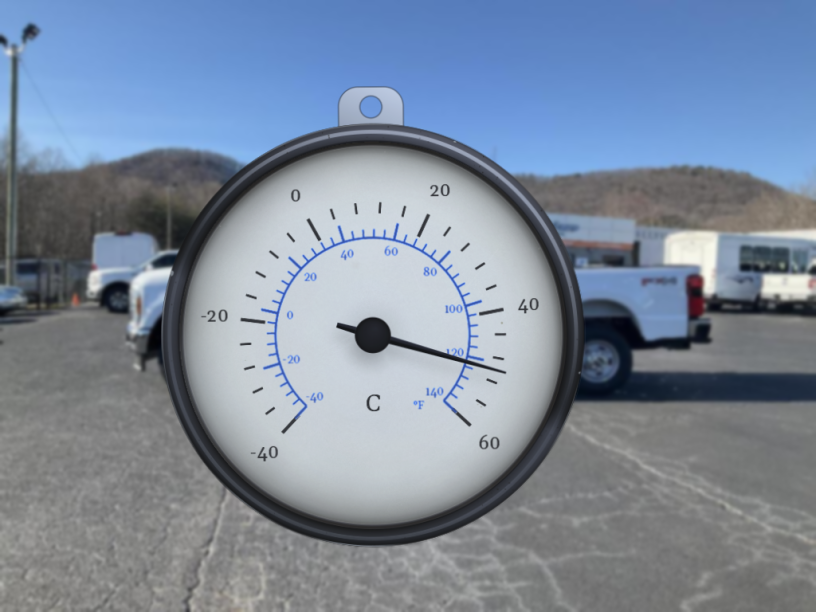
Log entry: 50°C
